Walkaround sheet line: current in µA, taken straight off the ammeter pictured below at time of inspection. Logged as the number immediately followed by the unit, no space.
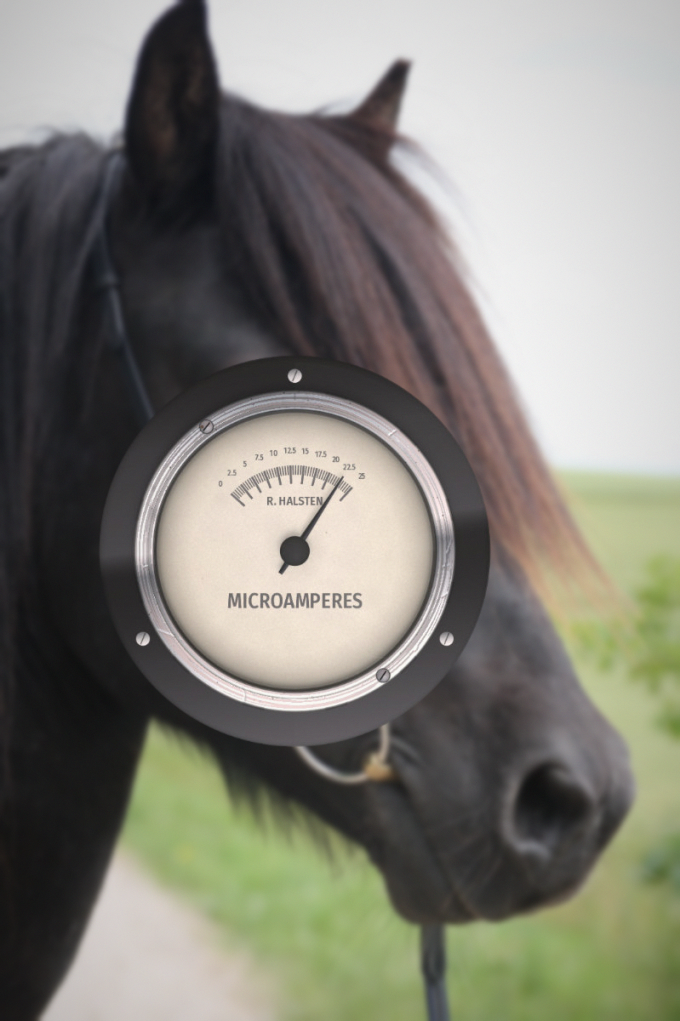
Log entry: 22.5µA
